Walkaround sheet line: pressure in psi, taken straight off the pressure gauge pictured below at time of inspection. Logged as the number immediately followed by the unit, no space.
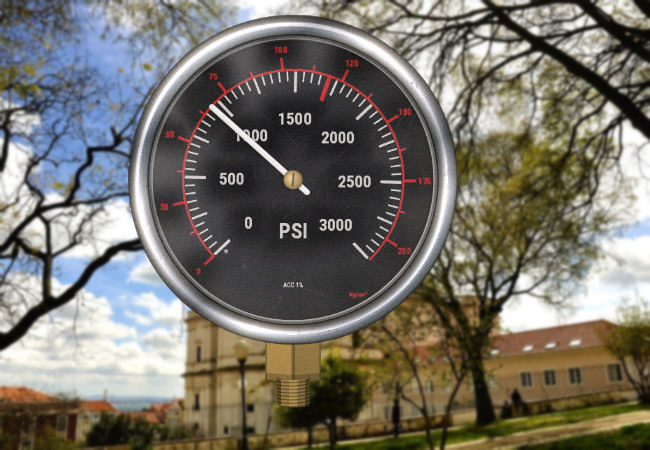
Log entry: 950psi
